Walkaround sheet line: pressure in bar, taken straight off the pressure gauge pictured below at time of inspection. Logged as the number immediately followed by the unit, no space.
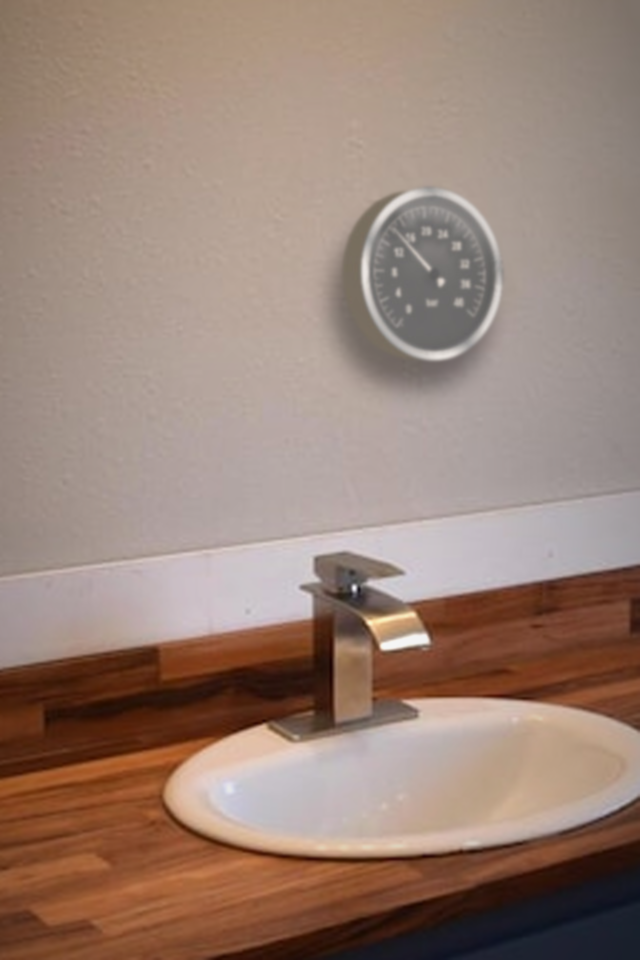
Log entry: 14bar
